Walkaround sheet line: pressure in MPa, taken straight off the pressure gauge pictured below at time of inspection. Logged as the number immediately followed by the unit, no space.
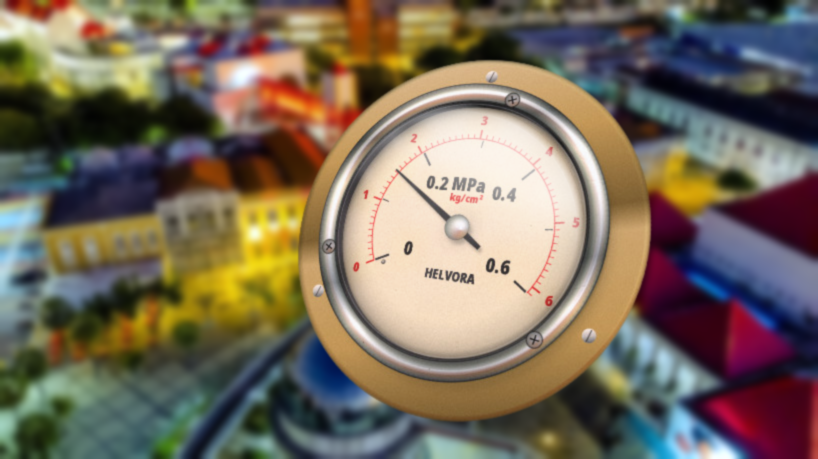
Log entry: 0.15MPa
